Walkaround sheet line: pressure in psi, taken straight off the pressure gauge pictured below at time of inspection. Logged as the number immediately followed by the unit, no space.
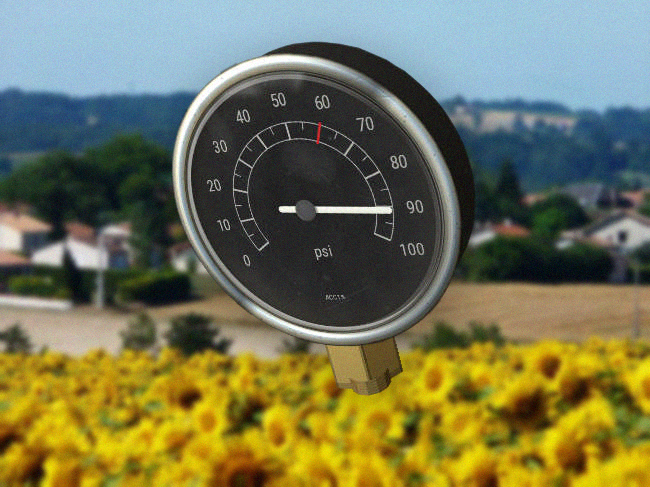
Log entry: 90psi
